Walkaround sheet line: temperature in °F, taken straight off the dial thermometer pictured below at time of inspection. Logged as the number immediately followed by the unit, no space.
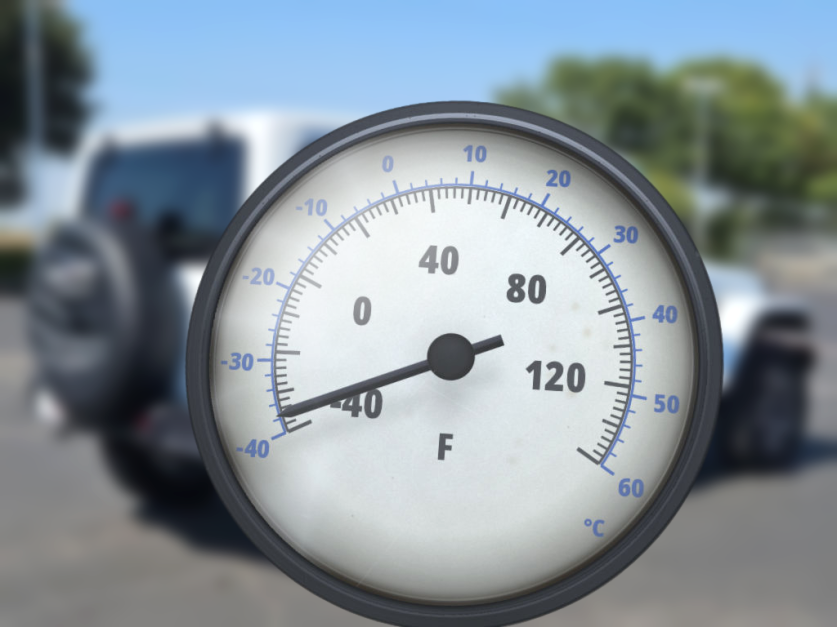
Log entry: -36°F
